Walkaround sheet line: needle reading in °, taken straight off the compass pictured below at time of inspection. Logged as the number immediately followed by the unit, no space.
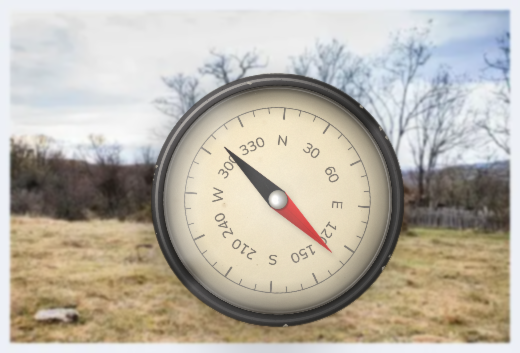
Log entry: 130°
